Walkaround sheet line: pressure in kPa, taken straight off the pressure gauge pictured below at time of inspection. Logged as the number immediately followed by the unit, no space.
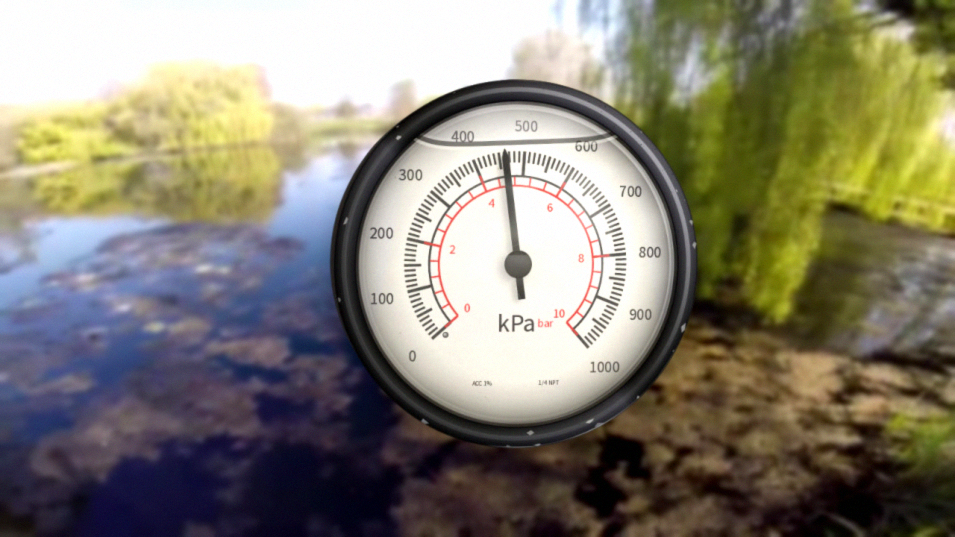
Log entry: 460kPa
